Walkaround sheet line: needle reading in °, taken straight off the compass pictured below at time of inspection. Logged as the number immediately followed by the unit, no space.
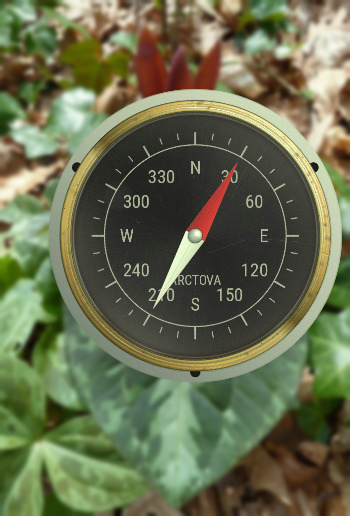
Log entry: 30°
